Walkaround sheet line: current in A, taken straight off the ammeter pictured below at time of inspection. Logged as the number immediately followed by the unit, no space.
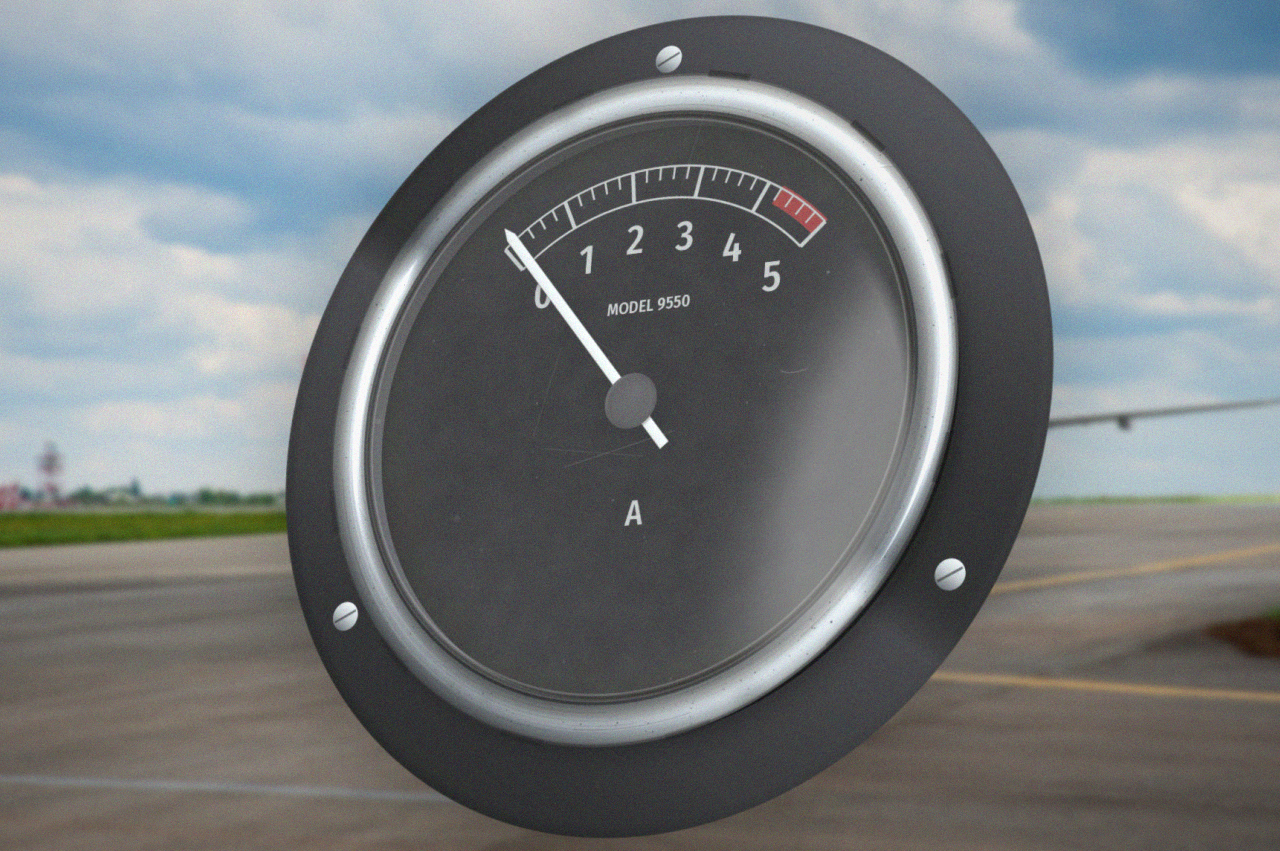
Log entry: 0.2A
